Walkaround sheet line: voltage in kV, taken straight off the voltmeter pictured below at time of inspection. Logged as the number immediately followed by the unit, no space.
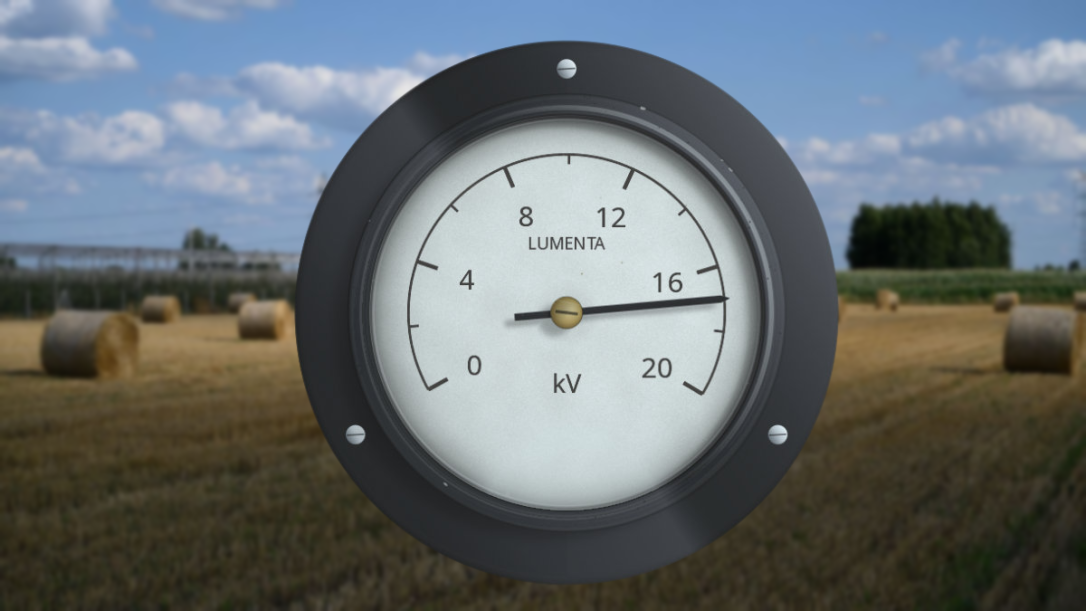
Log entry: 17kV
